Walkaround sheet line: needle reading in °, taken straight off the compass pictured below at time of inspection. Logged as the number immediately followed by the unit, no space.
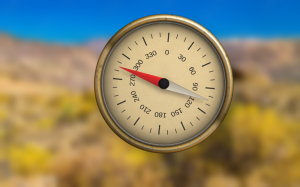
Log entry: 285°
